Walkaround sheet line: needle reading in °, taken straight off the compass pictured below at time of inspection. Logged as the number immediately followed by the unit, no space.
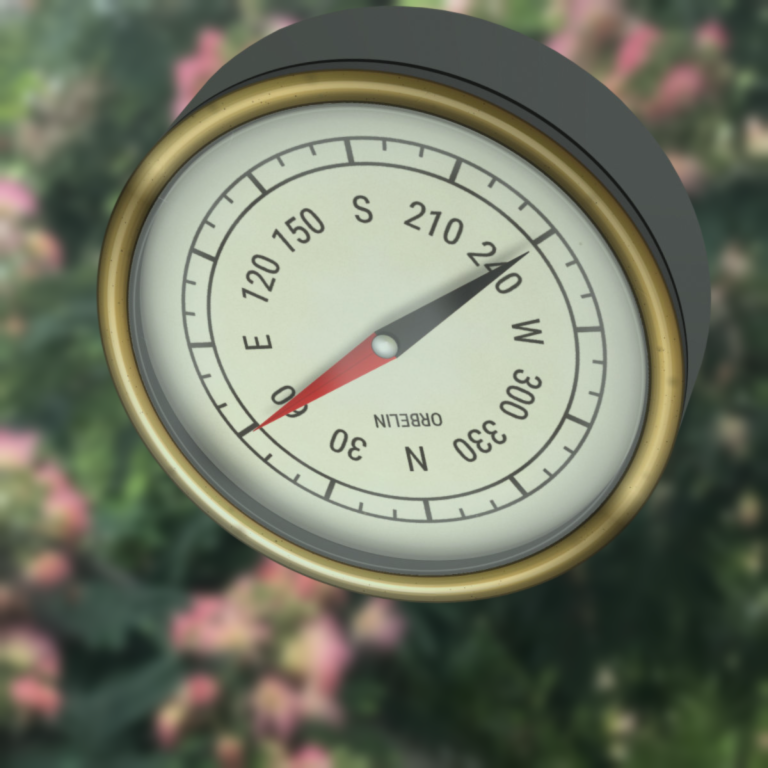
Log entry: 60°
